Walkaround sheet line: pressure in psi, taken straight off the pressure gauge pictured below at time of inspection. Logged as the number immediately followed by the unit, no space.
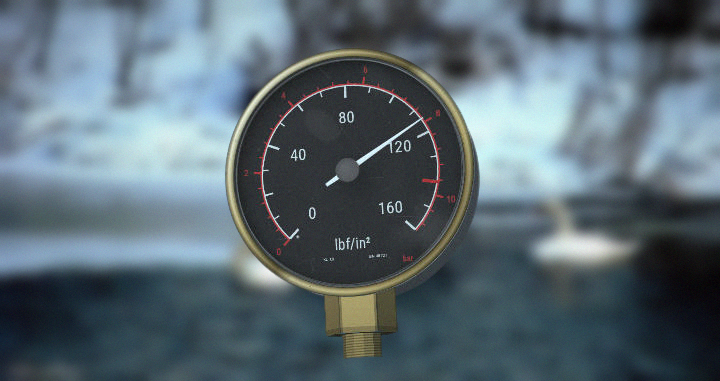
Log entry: 115psi
